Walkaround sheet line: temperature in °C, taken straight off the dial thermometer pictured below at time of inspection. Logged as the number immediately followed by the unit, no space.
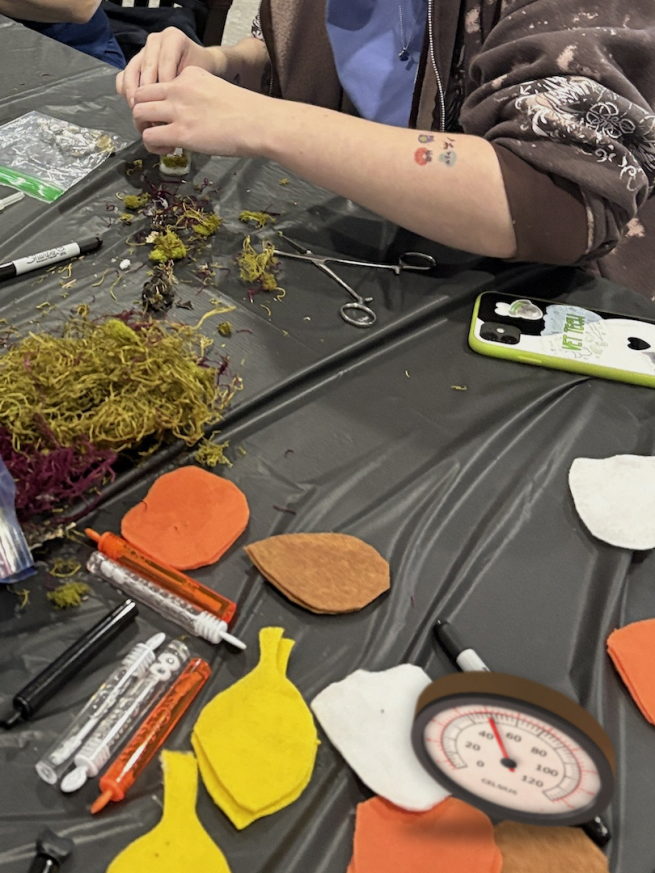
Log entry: 50°C
